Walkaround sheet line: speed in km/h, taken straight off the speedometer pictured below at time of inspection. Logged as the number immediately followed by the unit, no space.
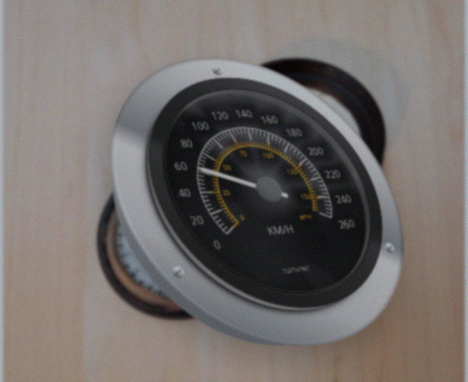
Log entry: 60km/h
